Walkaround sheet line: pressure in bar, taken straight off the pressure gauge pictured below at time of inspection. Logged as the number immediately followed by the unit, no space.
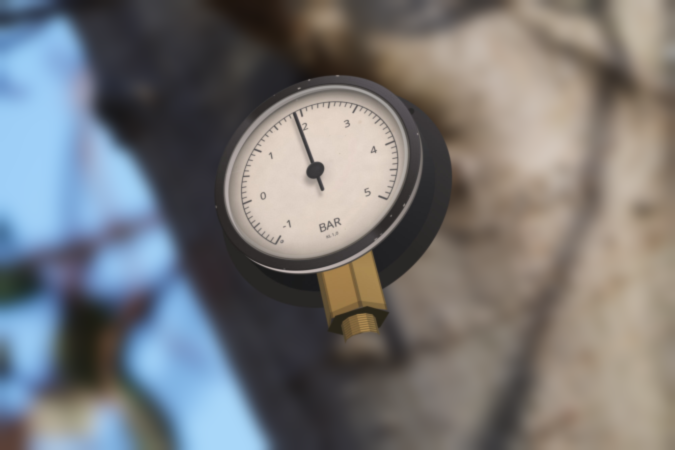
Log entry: 1.9bar
